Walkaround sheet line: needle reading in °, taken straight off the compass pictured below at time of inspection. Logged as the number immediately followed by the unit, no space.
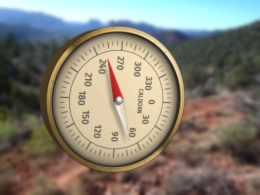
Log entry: 250°
